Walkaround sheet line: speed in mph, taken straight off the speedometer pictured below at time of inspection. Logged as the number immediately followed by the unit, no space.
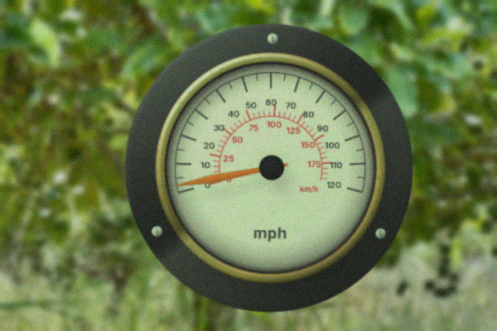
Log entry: 2.5mph
